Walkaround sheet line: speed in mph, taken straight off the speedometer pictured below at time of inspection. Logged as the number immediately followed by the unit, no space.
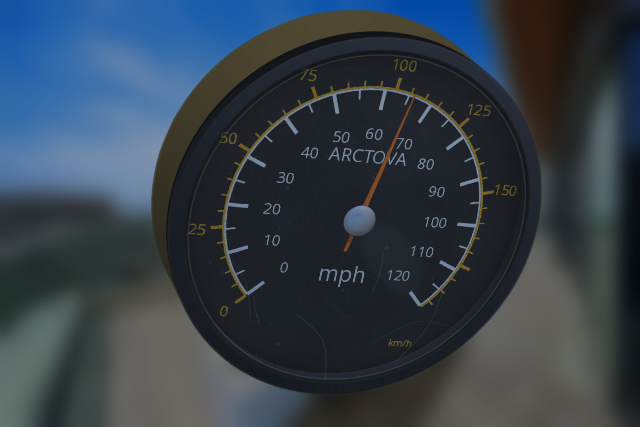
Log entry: 65mph
